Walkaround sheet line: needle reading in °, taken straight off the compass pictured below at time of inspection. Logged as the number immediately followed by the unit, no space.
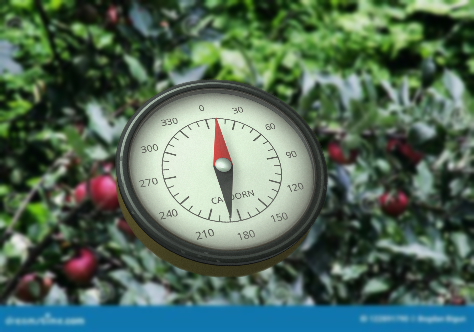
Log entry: 10°
